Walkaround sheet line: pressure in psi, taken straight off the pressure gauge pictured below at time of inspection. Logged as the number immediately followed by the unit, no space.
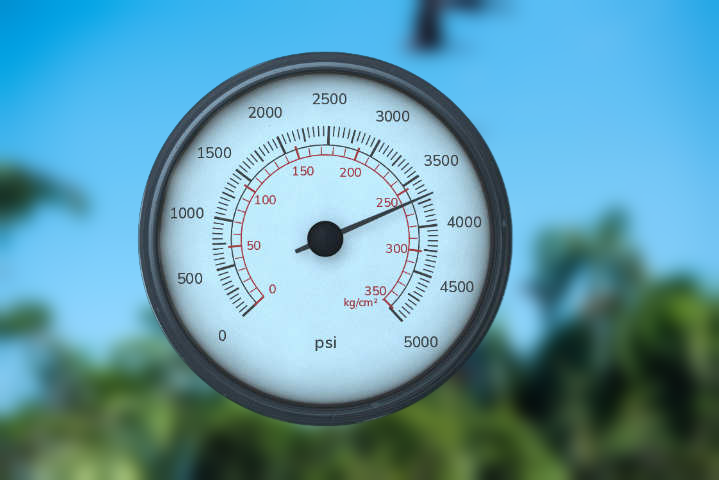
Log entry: 3700psi
